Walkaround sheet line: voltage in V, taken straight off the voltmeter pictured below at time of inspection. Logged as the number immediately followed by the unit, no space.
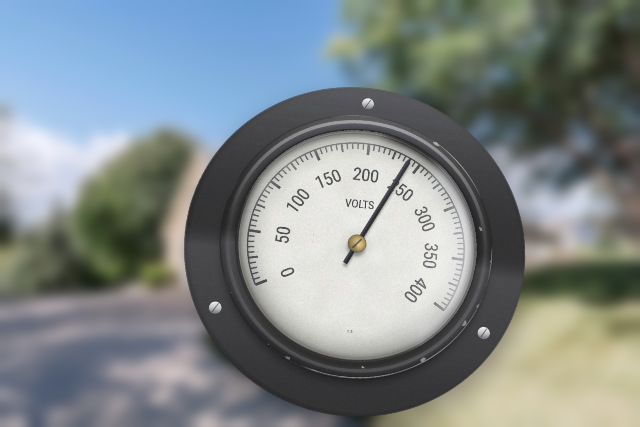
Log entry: 240V
